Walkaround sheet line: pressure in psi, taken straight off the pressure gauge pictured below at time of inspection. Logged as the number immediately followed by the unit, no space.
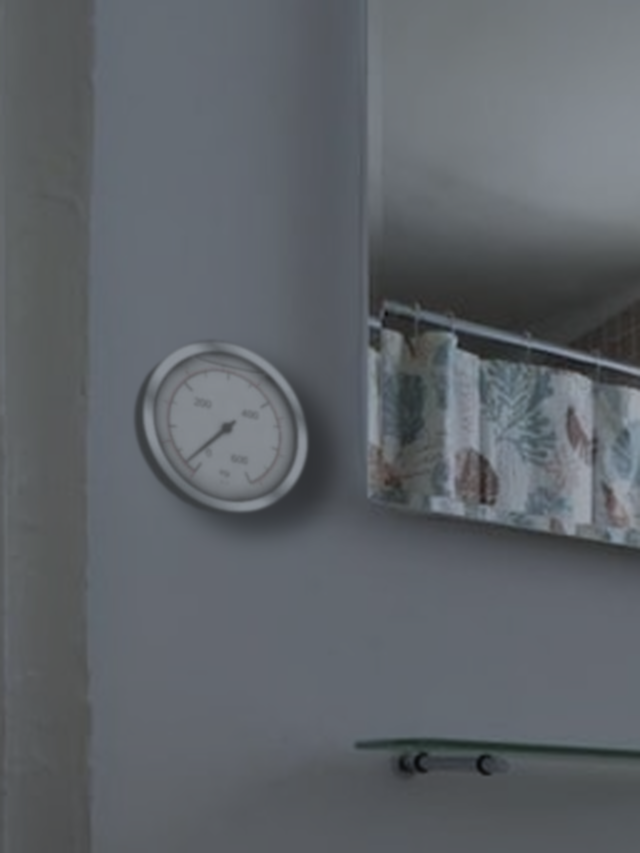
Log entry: 25psi
